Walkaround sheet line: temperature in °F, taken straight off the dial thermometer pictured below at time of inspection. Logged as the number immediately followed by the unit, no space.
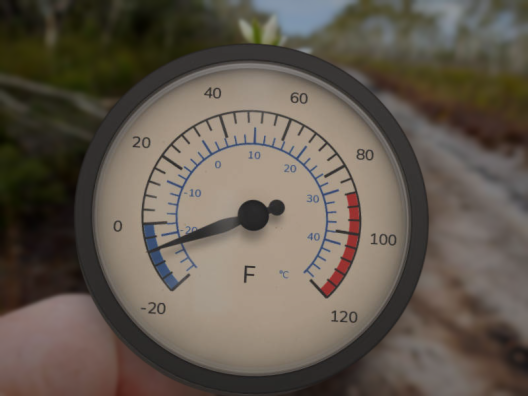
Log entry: -8°F
